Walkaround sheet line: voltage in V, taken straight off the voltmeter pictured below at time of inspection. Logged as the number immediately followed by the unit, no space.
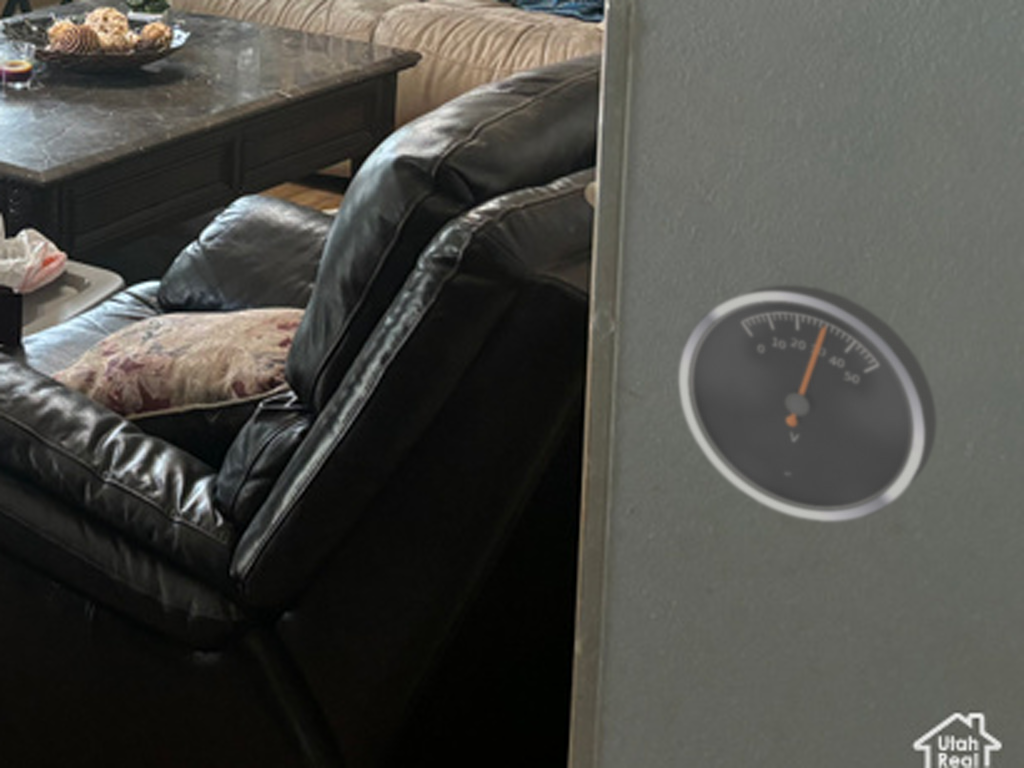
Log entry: 30V
